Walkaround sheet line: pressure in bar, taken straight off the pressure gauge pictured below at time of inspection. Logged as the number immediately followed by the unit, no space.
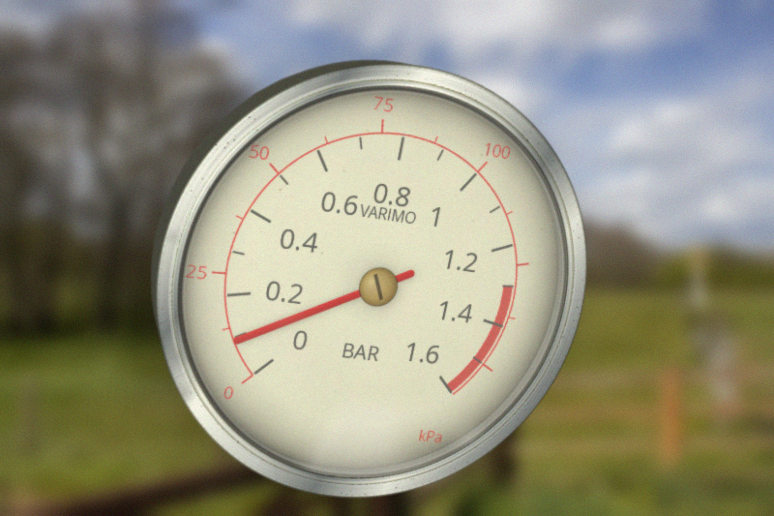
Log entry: 0.1bar
